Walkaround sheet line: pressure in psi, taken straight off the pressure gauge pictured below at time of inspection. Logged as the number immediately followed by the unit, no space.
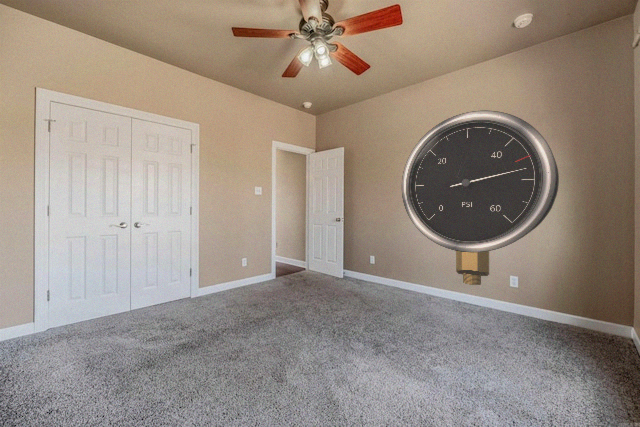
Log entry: 47.5psi
